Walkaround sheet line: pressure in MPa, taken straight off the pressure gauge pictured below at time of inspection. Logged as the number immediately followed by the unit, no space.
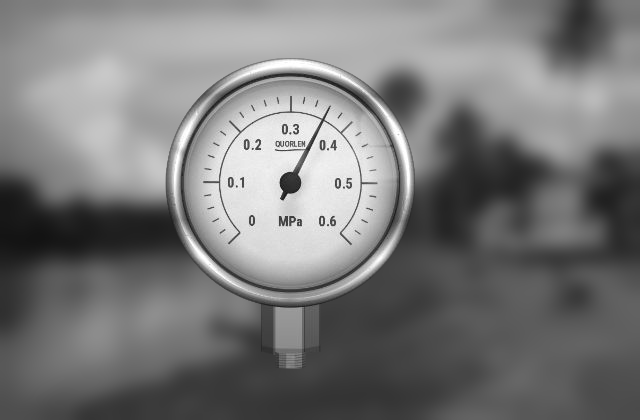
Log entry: 0.36MPa
